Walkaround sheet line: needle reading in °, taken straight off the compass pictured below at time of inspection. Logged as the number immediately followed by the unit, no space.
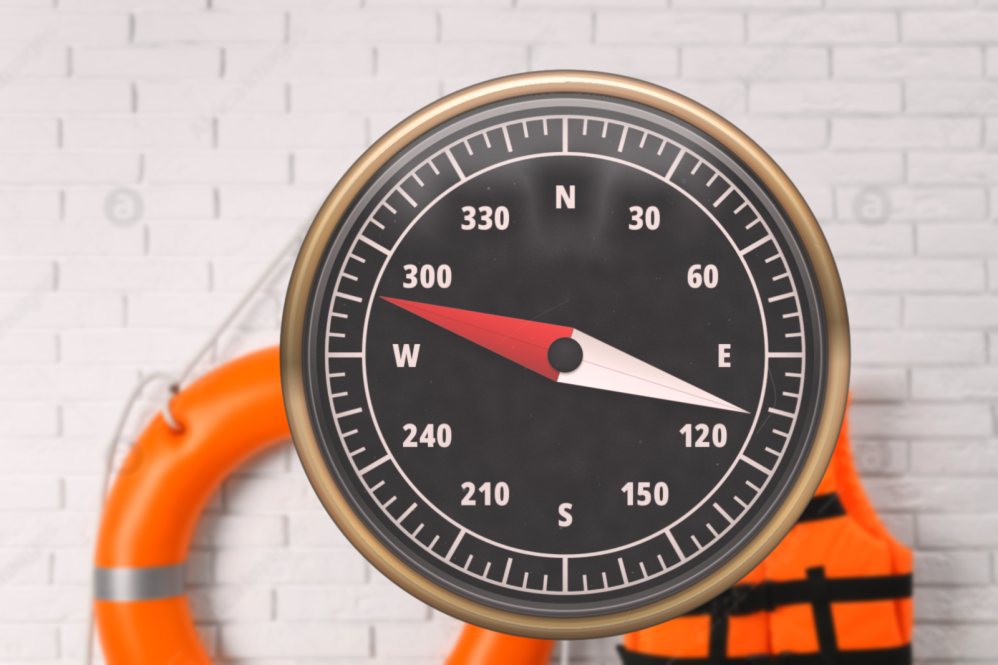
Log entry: 287.5°
